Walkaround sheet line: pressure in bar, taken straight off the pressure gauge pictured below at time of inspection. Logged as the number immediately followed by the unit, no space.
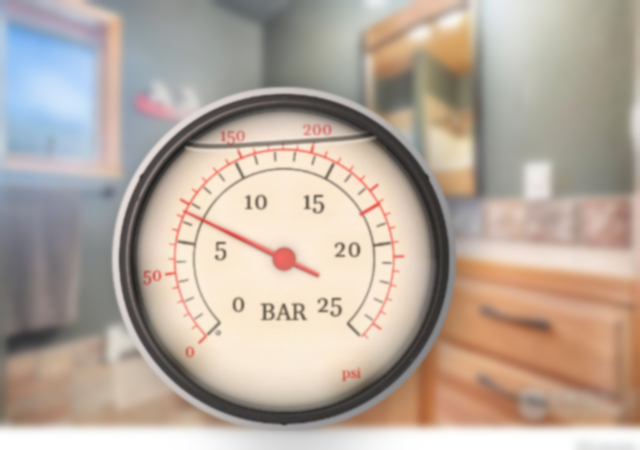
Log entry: 6.5bar
